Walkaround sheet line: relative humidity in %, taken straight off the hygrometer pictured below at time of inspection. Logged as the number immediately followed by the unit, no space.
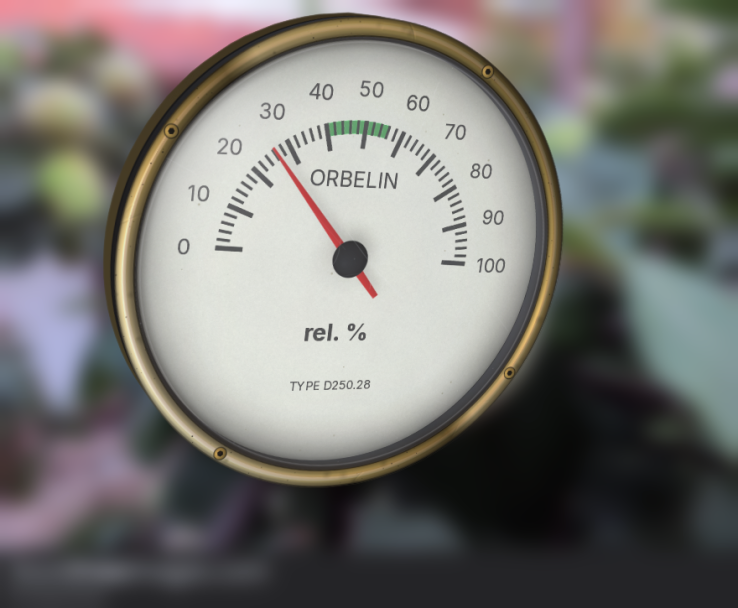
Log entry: 26%
